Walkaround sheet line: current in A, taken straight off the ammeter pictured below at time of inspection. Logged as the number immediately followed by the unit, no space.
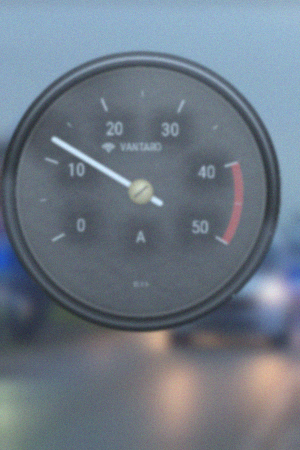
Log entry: 12.5A
